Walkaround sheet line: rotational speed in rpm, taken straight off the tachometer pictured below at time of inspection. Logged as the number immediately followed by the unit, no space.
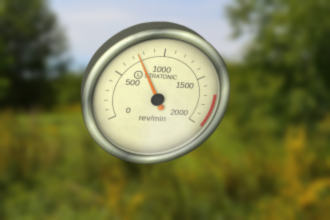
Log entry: 750rpm
